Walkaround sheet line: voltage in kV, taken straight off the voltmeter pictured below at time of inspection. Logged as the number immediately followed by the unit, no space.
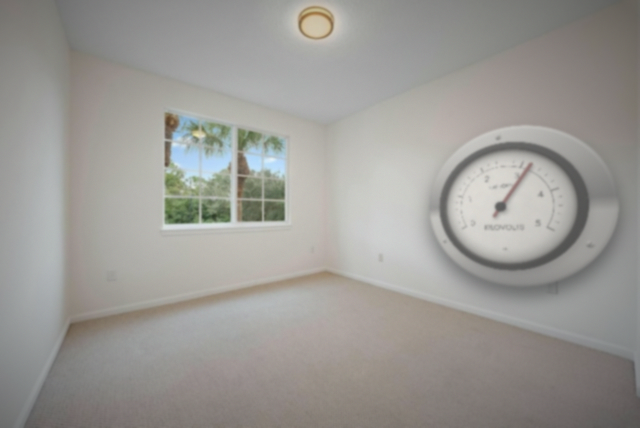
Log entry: 3.2kV
